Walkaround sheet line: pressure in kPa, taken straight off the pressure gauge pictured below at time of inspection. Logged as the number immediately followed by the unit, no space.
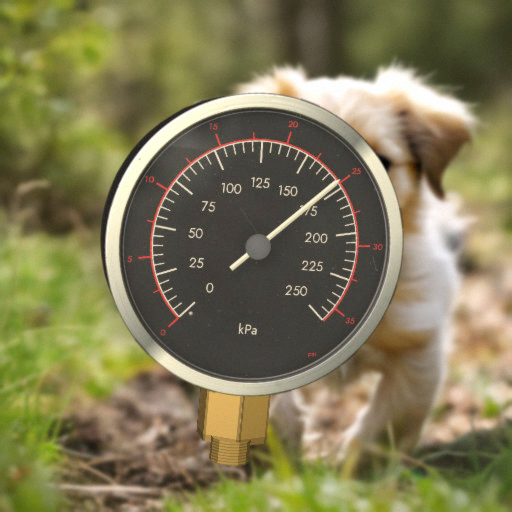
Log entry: 170kPa
